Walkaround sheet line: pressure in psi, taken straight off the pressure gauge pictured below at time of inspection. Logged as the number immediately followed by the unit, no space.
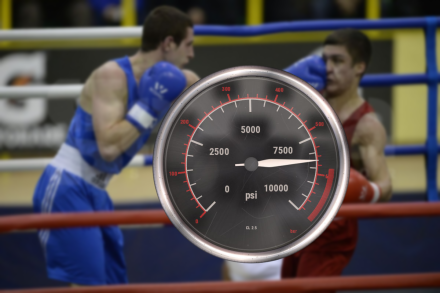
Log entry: 8250psi
